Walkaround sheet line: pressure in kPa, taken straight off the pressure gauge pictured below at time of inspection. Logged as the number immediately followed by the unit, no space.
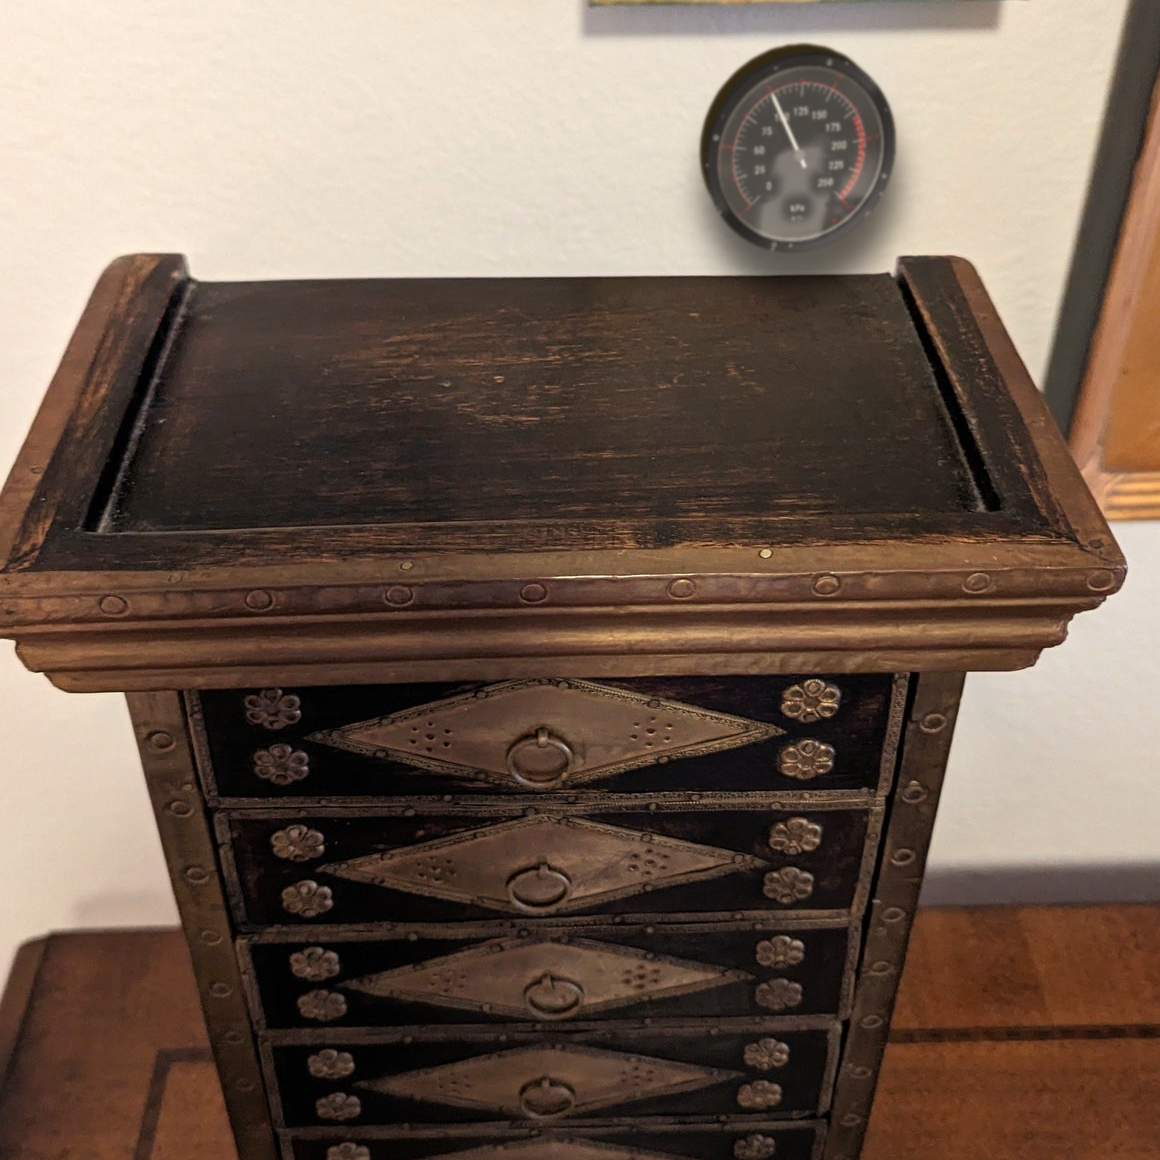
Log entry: 100kPa
